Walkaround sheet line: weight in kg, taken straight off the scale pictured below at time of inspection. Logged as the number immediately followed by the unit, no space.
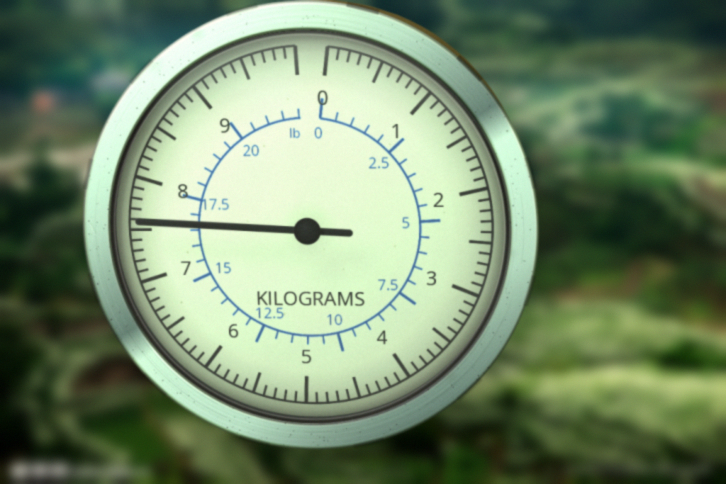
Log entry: 7.6kg
